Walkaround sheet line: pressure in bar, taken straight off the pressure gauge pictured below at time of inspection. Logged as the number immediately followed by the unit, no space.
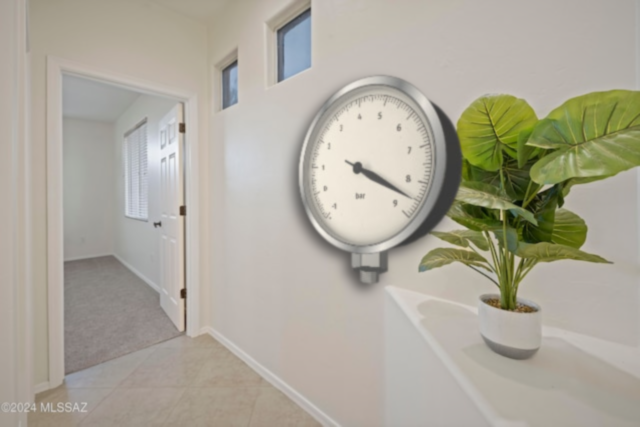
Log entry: 8.5bar
